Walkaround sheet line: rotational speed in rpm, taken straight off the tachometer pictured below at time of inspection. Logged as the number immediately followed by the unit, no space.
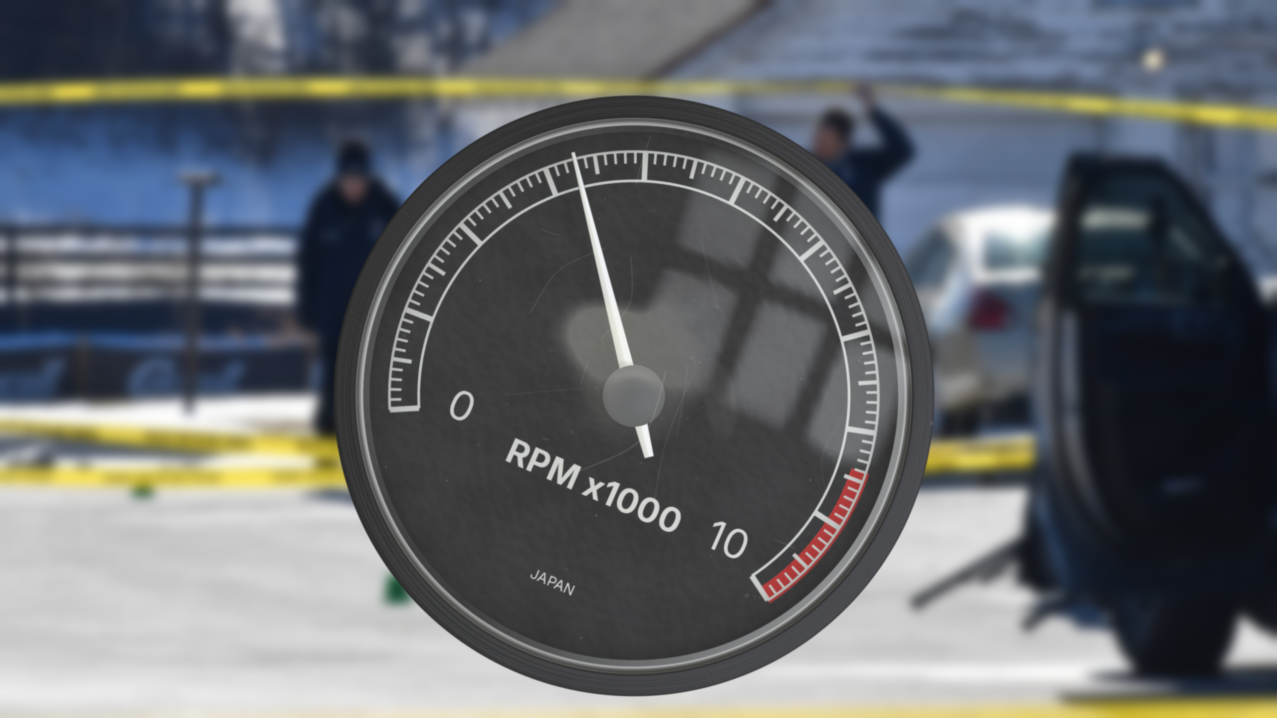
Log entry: 3300rpm
